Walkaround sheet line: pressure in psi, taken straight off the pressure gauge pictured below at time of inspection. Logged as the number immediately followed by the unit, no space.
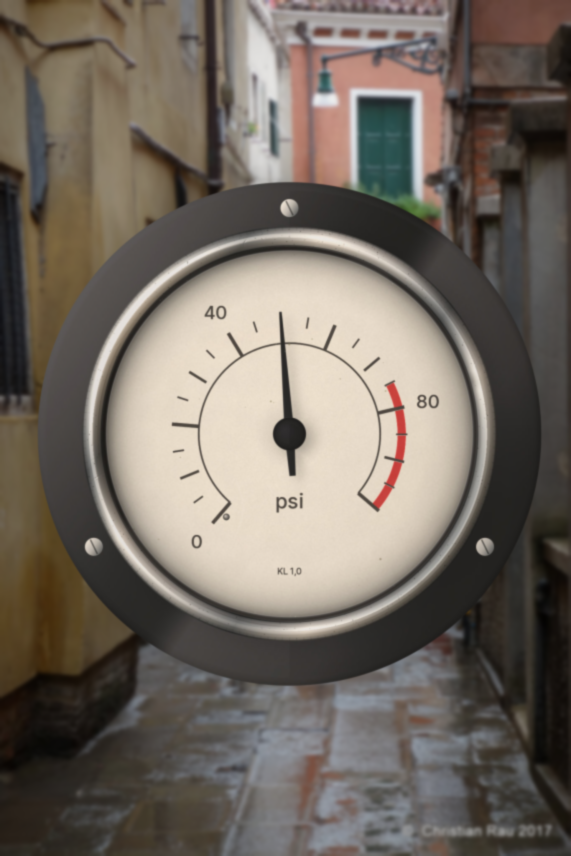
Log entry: 50psi
